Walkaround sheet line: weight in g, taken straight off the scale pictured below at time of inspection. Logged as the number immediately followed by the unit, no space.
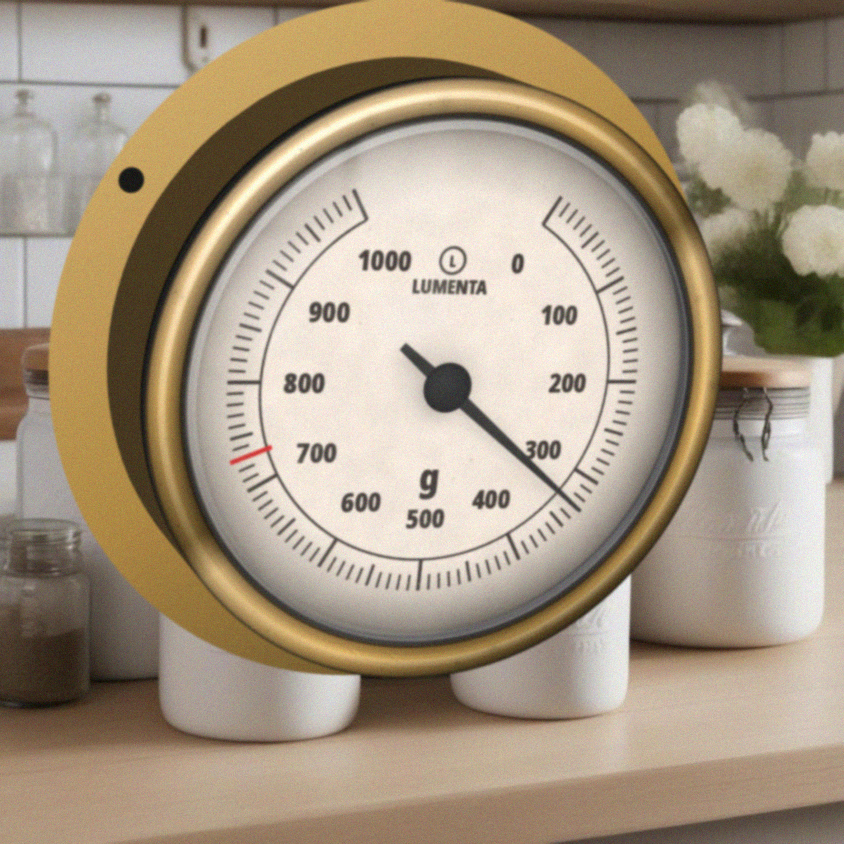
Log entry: 330g
